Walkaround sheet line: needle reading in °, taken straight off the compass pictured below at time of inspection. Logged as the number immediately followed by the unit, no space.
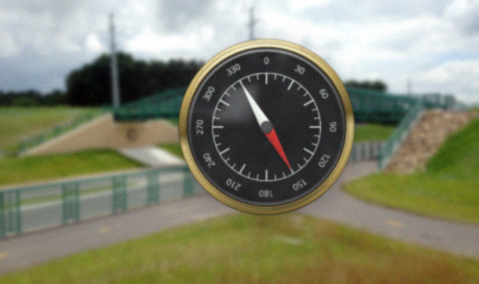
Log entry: 150°
